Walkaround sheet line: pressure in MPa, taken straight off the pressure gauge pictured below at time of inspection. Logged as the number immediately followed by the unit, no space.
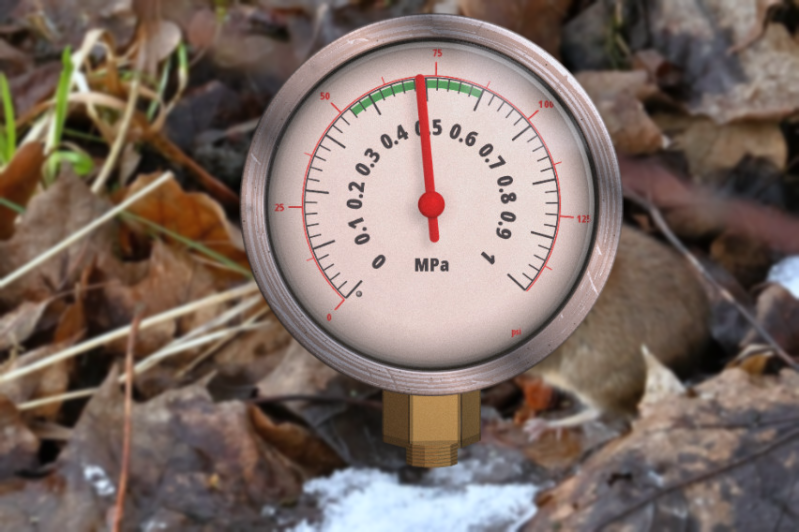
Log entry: 0.49MPa
